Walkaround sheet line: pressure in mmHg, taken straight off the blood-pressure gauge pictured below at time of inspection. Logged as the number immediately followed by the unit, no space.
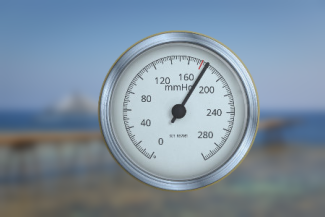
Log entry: 180mmHg
